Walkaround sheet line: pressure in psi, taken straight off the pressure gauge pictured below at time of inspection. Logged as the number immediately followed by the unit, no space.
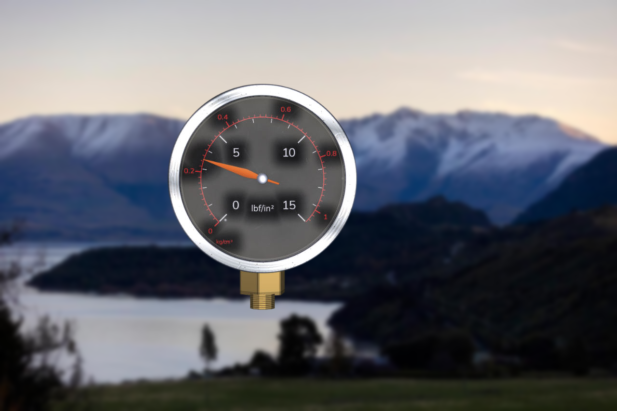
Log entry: 3.5psi
